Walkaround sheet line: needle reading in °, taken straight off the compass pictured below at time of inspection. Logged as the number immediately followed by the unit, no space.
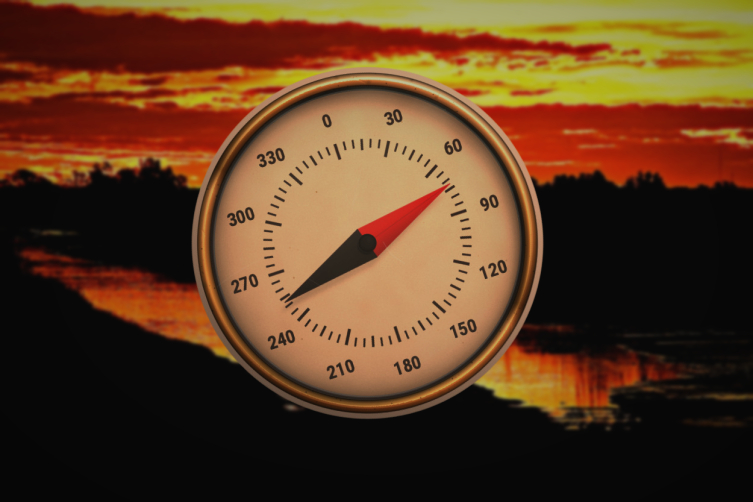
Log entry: 72.5°
